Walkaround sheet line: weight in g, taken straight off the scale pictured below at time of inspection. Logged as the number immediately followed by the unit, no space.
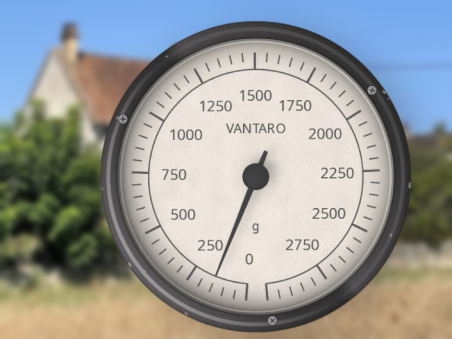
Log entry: 150g
